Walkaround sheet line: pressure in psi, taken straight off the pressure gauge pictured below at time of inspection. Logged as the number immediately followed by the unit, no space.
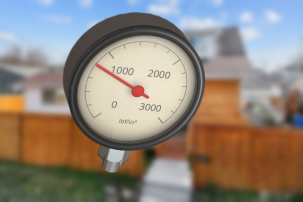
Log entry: 800psi
